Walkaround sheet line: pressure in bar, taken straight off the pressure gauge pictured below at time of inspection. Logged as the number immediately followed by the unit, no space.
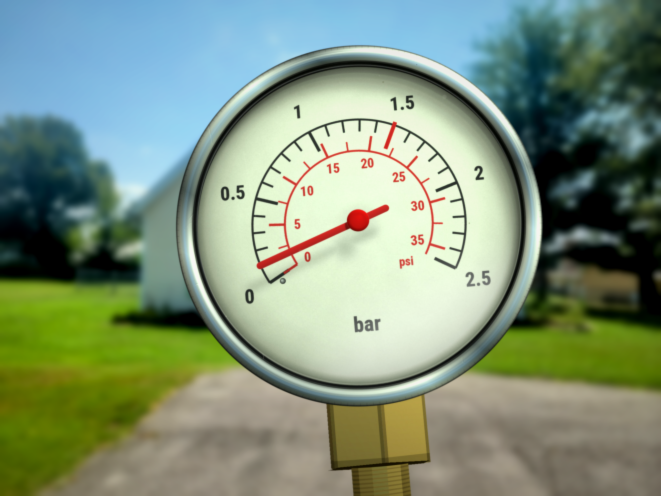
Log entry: 0.1bar
